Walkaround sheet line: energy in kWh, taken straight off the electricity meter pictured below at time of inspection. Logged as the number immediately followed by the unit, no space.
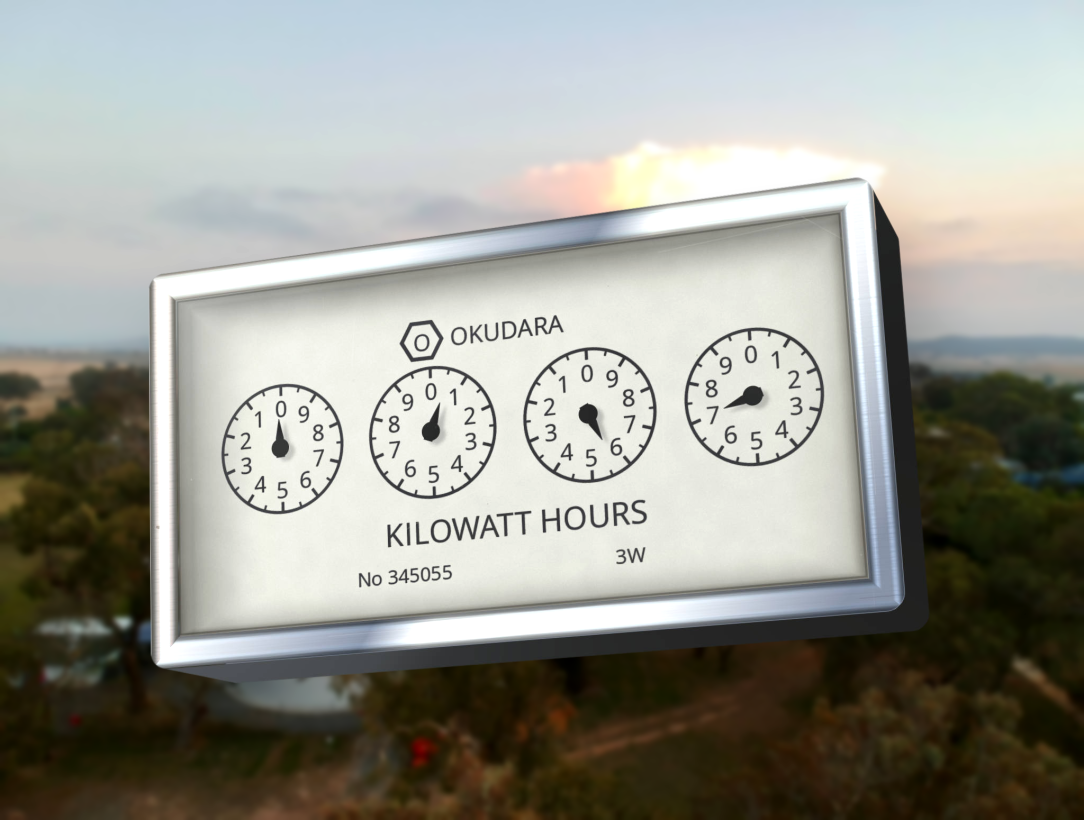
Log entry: 57kWh
